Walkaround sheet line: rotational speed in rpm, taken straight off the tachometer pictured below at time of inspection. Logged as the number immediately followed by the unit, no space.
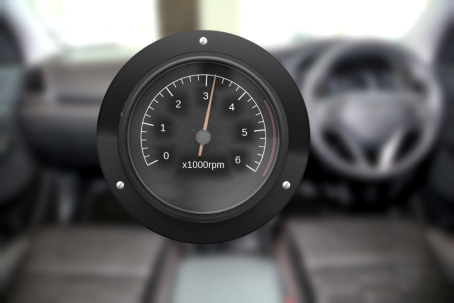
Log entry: 3200rpm
